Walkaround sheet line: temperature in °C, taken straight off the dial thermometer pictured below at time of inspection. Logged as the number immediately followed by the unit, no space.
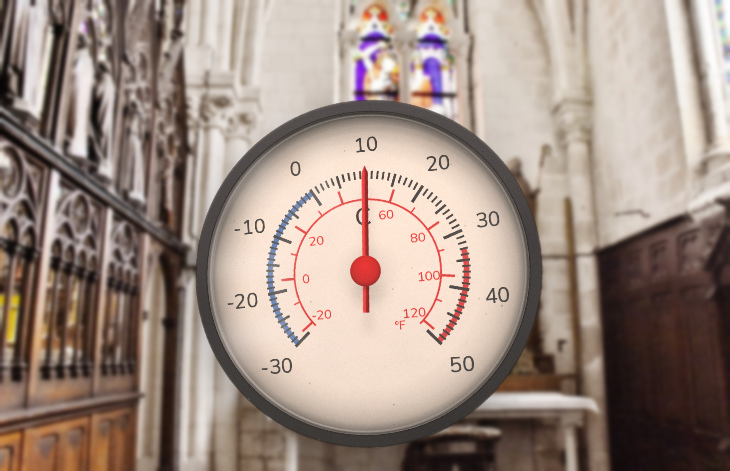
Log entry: 10°C
